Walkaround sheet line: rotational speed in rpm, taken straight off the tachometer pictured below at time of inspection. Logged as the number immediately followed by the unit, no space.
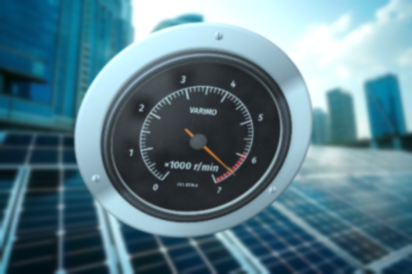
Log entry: 6500rpm
